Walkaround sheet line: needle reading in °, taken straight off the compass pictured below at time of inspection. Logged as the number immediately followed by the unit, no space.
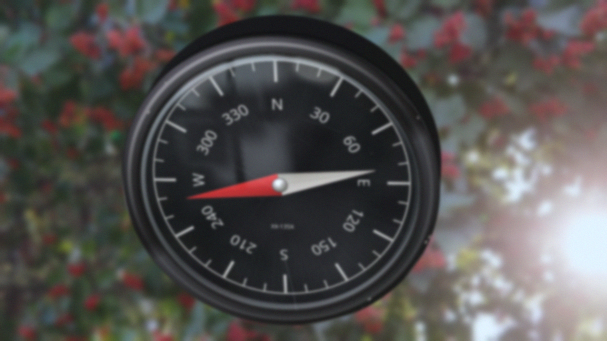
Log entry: 260°
